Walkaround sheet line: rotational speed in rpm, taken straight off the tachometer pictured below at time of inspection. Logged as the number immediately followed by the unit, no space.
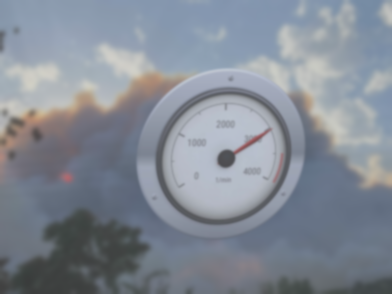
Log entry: 3000rpm
